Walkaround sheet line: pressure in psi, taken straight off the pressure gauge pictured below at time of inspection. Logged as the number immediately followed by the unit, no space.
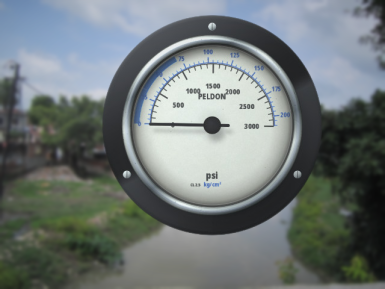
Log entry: 0psi
